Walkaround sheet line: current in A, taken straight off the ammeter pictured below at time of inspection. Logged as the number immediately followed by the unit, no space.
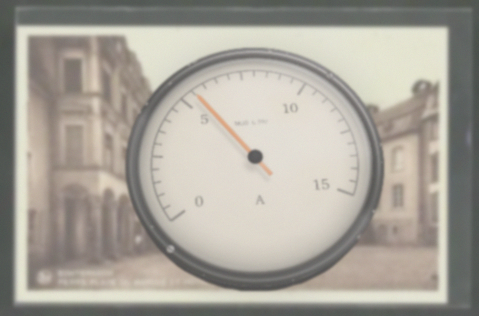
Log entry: 5.5A
